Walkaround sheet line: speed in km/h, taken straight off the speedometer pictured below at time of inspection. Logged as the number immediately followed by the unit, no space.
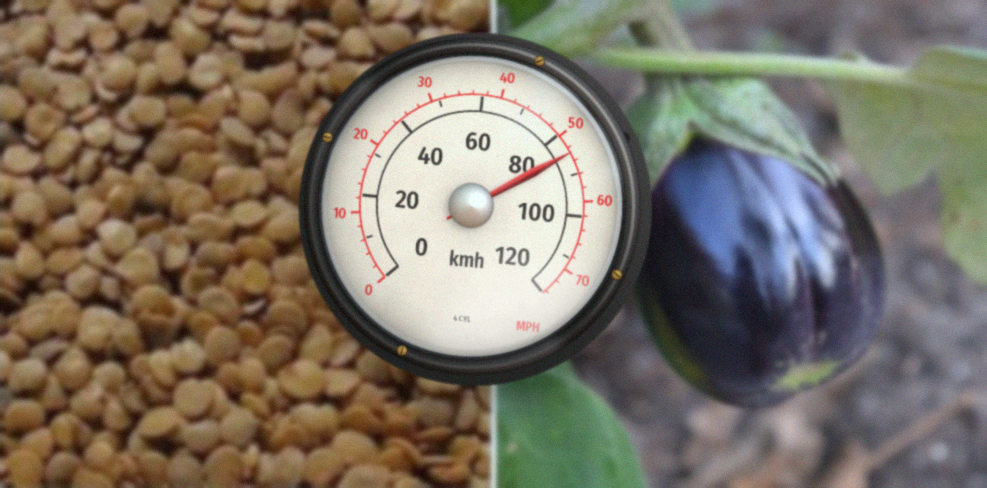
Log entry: 85km/h
